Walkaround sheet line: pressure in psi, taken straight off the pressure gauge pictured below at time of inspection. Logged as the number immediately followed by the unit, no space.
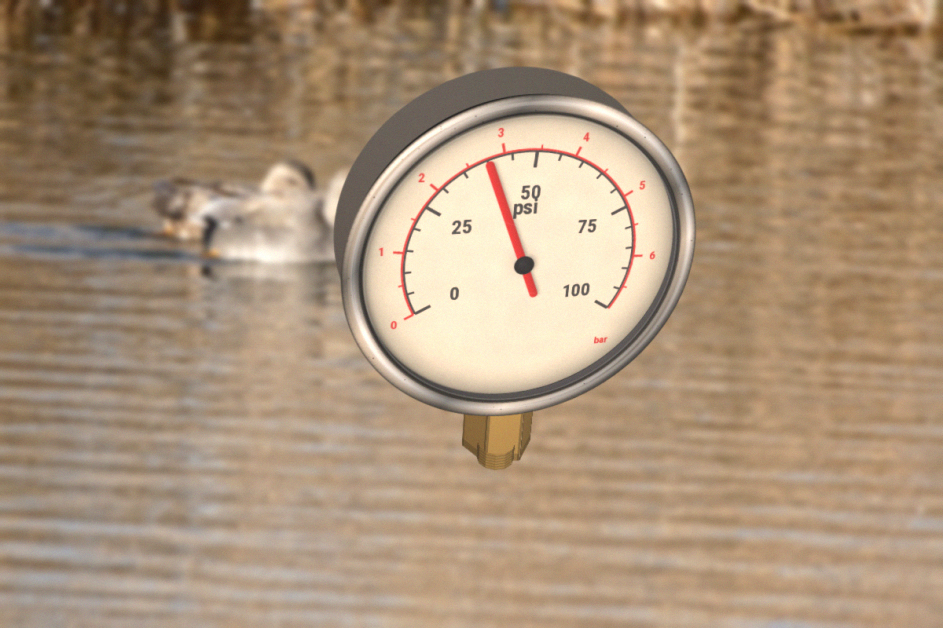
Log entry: 40psi
